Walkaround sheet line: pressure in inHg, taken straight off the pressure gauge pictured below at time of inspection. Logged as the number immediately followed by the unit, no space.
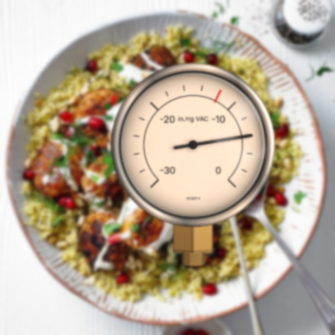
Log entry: -6inHg
